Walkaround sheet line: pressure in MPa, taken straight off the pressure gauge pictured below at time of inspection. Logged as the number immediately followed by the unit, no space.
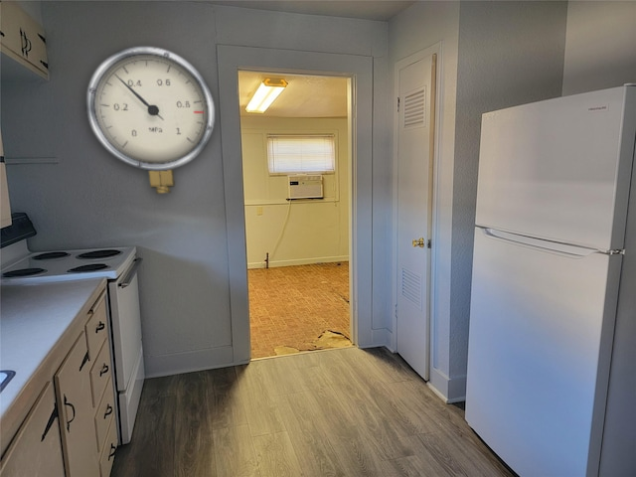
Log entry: 0.35MPa
